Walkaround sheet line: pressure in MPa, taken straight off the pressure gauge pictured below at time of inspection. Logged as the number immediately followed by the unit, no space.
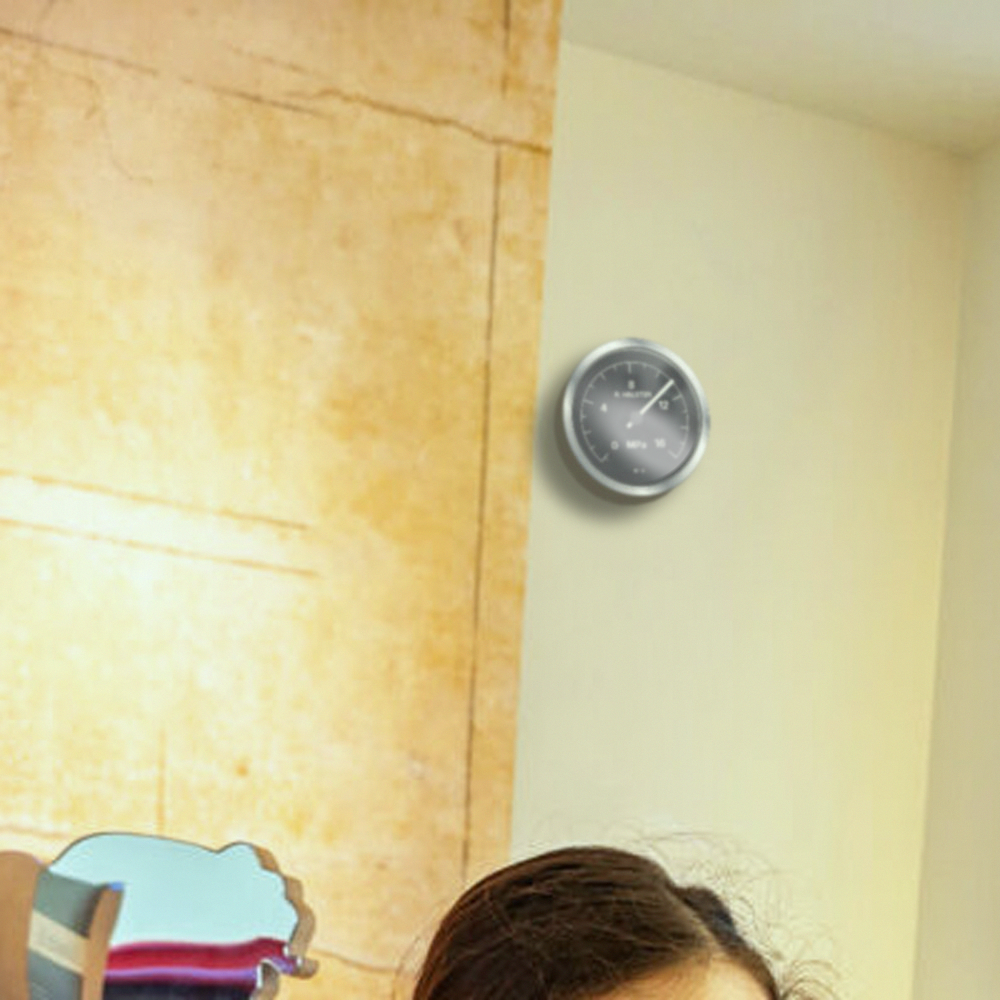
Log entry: 11MPa
